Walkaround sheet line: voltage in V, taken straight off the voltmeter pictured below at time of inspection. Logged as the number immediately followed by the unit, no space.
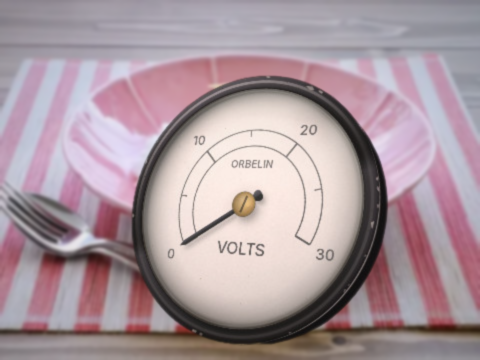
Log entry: 0V
